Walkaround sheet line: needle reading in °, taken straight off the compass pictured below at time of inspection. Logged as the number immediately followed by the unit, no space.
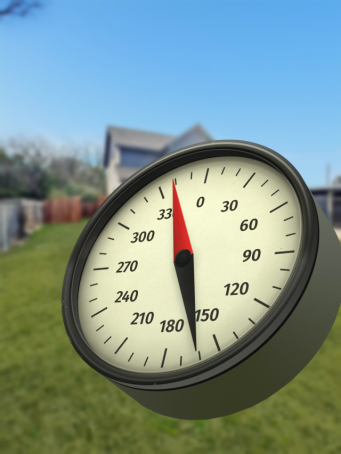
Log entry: 340°
